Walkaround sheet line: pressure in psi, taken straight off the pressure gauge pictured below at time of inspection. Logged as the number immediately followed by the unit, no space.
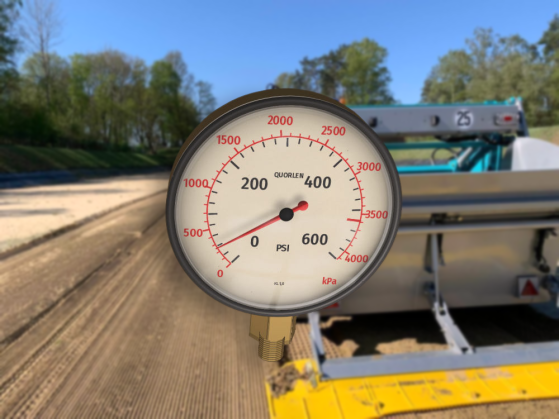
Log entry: 40psi
